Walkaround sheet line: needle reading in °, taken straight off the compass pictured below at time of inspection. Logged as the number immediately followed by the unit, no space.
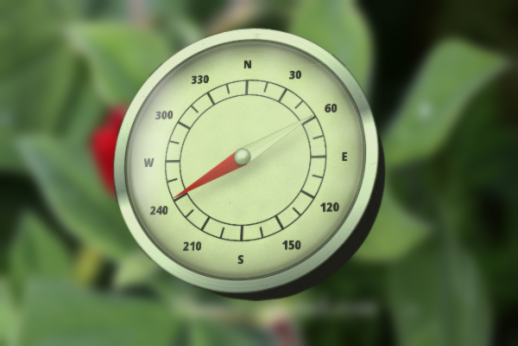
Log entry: 240°
